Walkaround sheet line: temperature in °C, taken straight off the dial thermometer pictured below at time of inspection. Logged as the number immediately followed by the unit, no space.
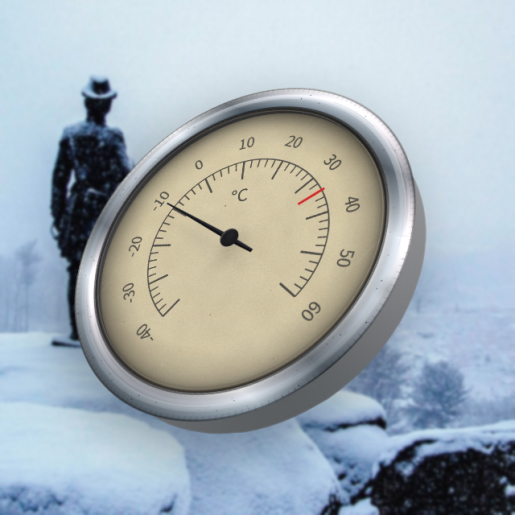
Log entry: -10°C
